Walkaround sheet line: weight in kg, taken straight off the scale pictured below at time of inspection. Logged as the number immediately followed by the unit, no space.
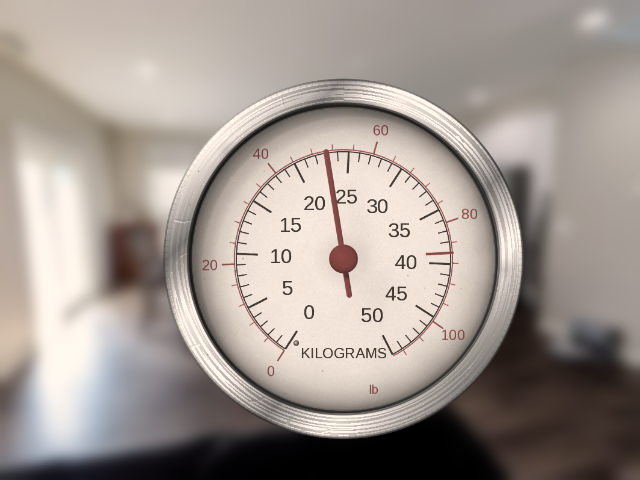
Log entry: 23kg
